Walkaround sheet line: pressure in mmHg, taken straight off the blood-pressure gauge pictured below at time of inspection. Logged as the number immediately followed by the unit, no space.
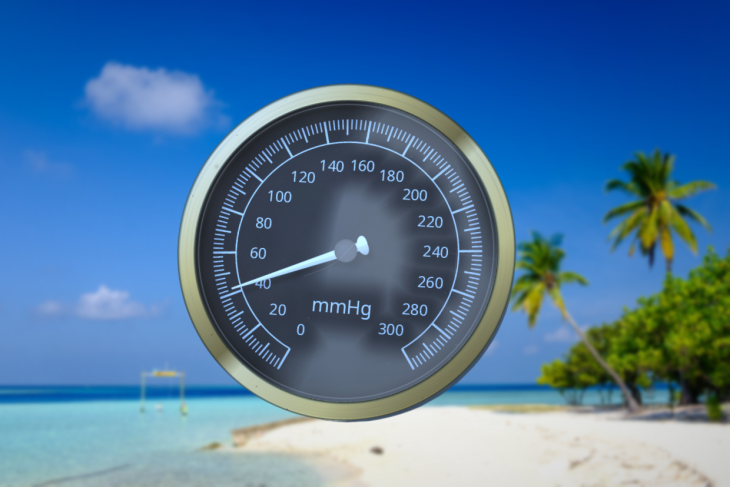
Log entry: 42mmHg
